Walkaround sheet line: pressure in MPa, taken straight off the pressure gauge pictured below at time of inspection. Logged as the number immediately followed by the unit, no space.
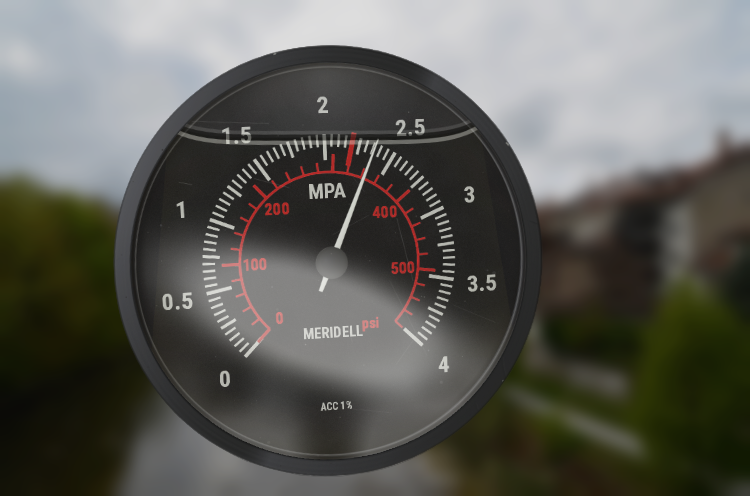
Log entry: 2.35MPa
